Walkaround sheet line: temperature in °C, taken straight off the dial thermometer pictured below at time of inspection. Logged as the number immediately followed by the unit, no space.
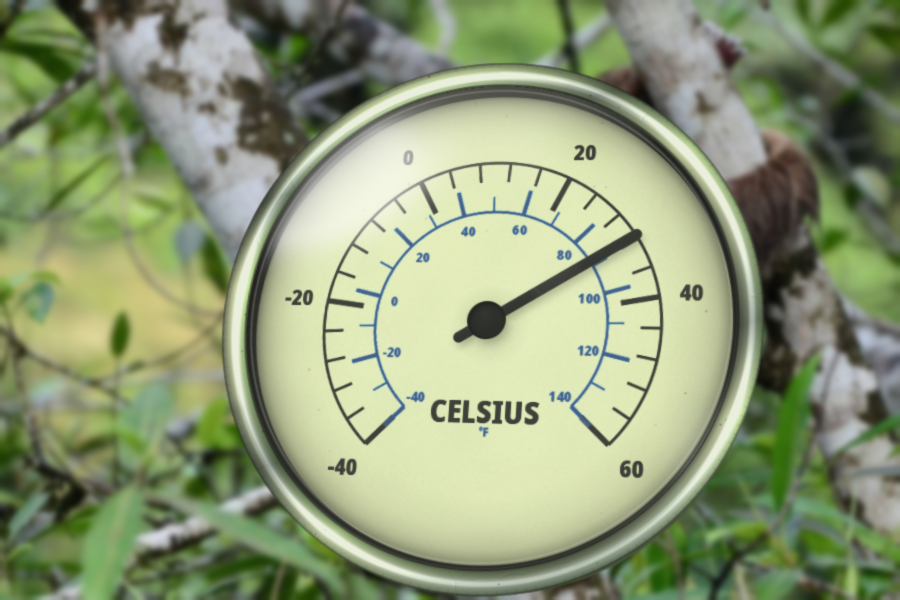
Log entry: 32°C
